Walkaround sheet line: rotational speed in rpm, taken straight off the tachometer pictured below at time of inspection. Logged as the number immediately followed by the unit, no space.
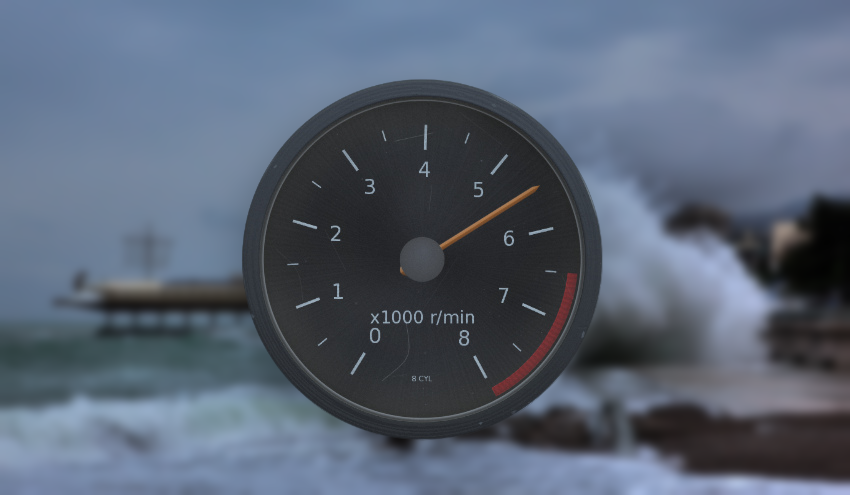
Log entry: 5500rpm
